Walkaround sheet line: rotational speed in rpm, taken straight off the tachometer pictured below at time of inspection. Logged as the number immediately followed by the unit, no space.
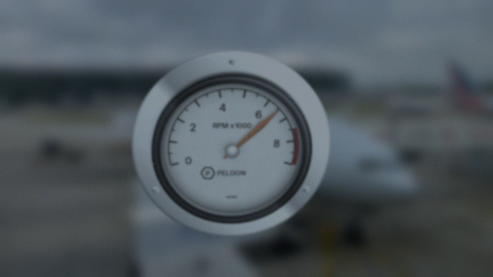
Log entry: 6500rpm
